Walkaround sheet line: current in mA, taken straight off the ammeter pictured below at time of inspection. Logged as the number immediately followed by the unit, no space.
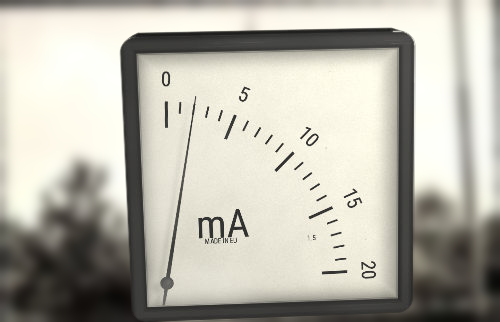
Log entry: 2mA
